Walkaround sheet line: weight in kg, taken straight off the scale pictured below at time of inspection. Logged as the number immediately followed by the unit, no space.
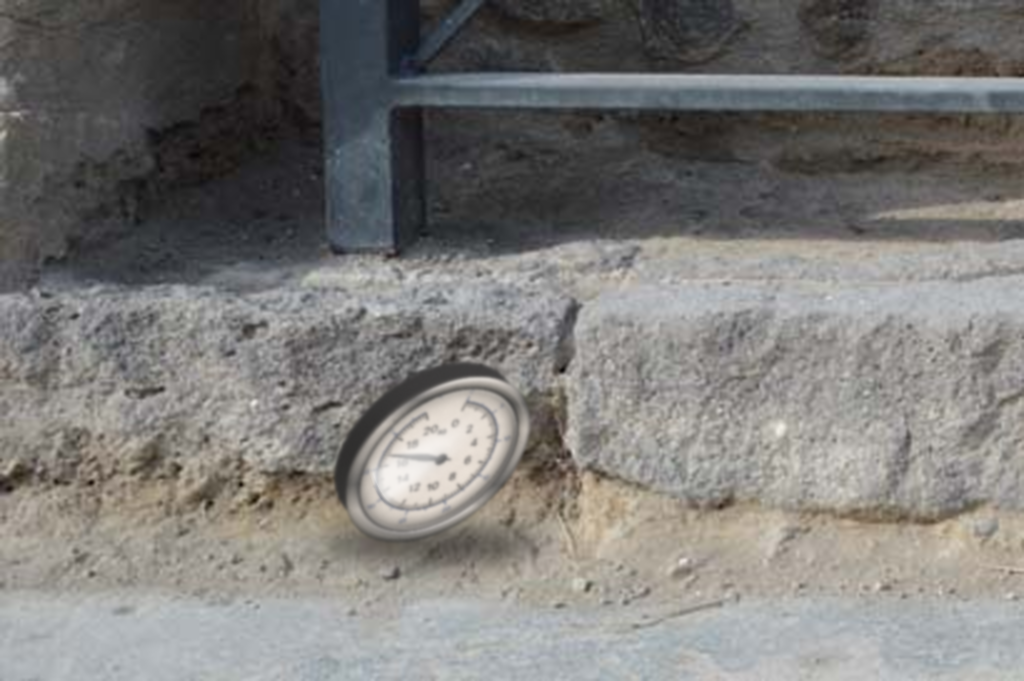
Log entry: 17kg
